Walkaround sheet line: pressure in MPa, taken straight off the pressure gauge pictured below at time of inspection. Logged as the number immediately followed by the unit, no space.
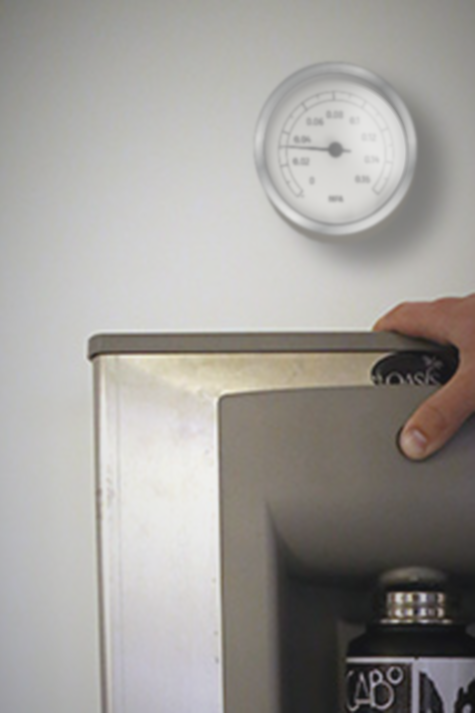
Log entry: 0.03MPa
